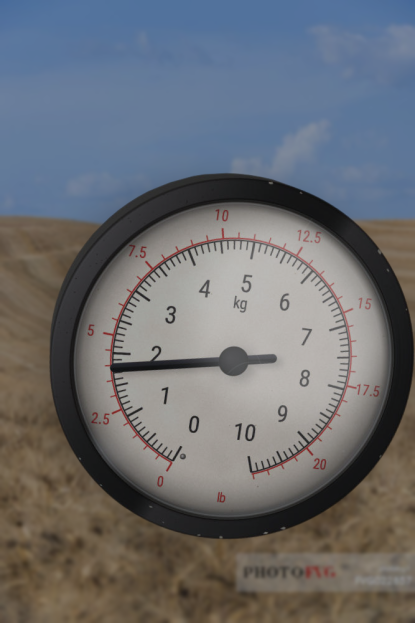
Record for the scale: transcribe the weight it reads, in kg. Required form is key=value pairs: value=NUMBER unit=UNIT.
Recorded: value=1.8 unit=kg
